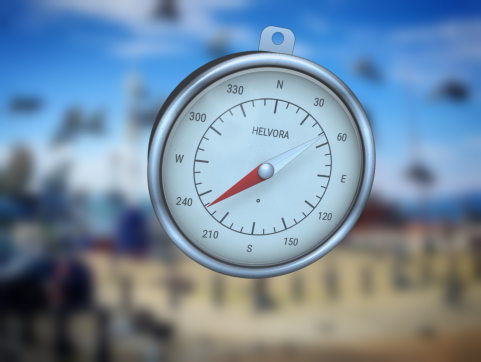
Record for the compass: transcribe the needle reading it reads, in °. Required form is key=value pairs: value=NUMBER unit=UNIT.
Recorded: value=230 unit=°
